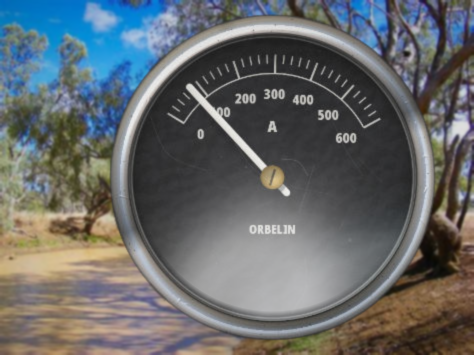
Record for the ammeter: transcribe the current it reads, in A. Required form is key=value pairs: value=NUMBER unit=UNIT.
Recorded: value=80 unit=A
